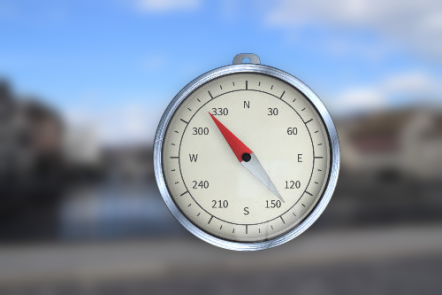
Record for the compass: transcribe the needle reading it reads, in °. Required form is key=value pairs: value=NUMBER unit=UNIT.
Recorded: value=320 unit=°
